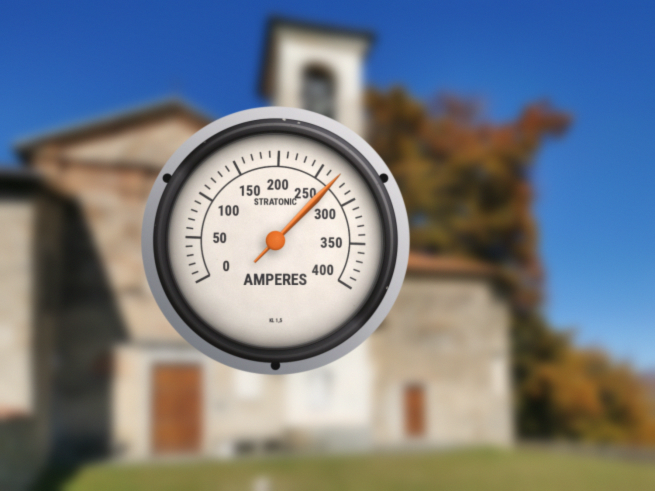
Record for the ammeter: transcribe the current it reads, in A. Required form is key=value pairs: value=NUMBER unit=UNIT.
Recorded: value=270 unit=A
